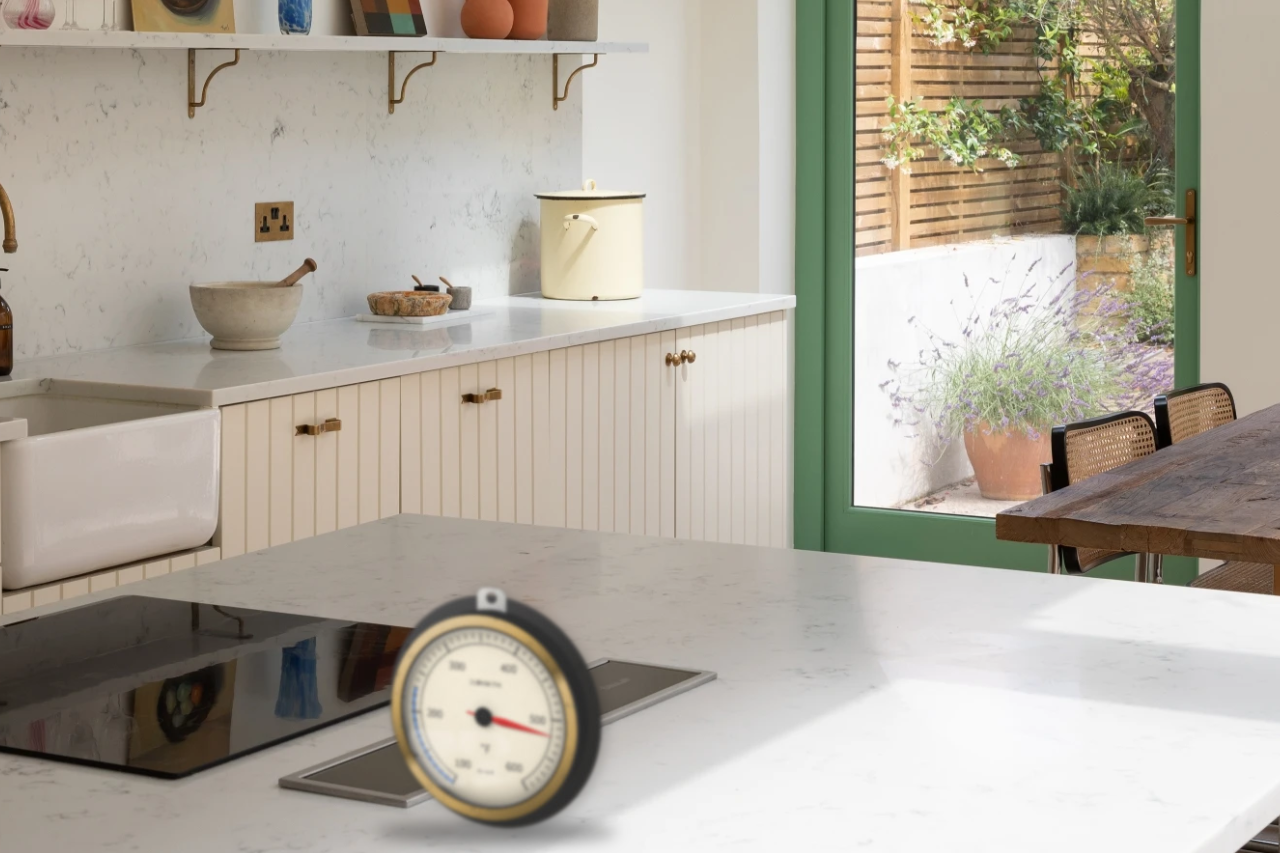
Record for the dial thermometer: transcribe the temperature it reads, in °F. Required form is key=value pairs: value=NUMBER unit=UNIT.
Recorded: value=520 unit=°F
